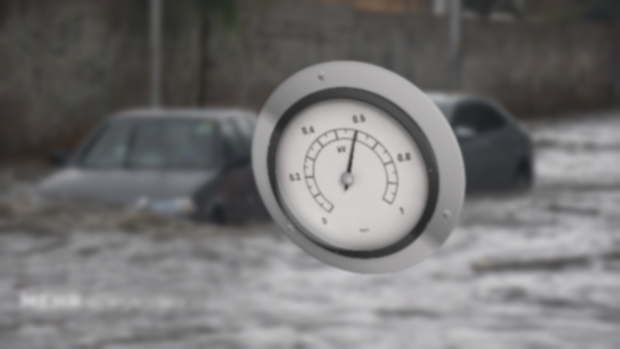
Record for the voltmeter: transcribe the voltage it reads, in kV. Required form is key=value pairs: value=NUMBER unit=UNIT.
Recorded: value=0.6 unit=kV
